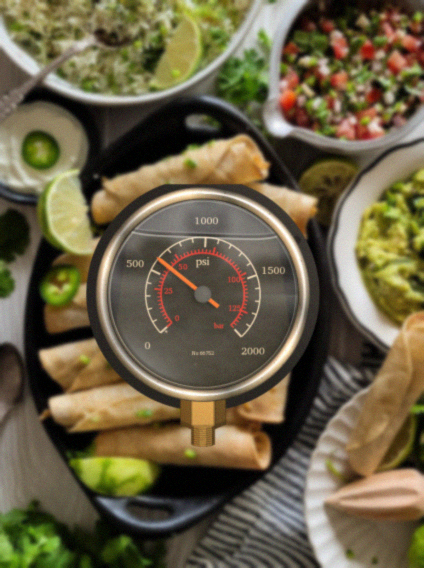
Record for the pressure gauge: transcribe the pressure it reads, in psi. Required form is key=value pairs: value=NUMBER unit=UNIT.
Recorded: value=600 unit=psi
